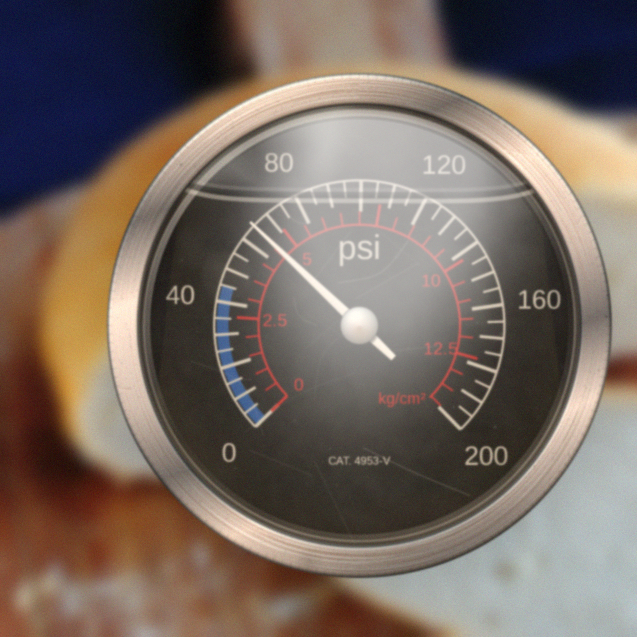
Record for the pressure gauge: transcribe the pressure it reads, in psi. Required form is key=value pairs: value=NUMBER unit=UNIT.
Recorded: value=65 unit=psi
